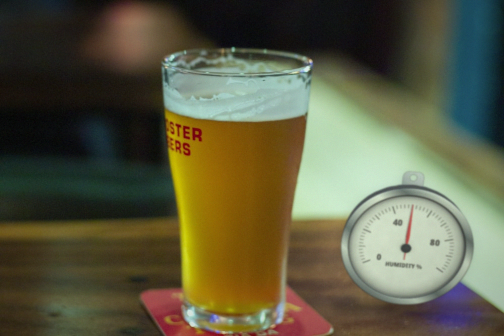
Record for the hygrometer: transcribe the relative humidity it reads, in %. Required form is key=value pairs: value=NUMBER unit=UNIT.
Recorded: value=50 unit=%
